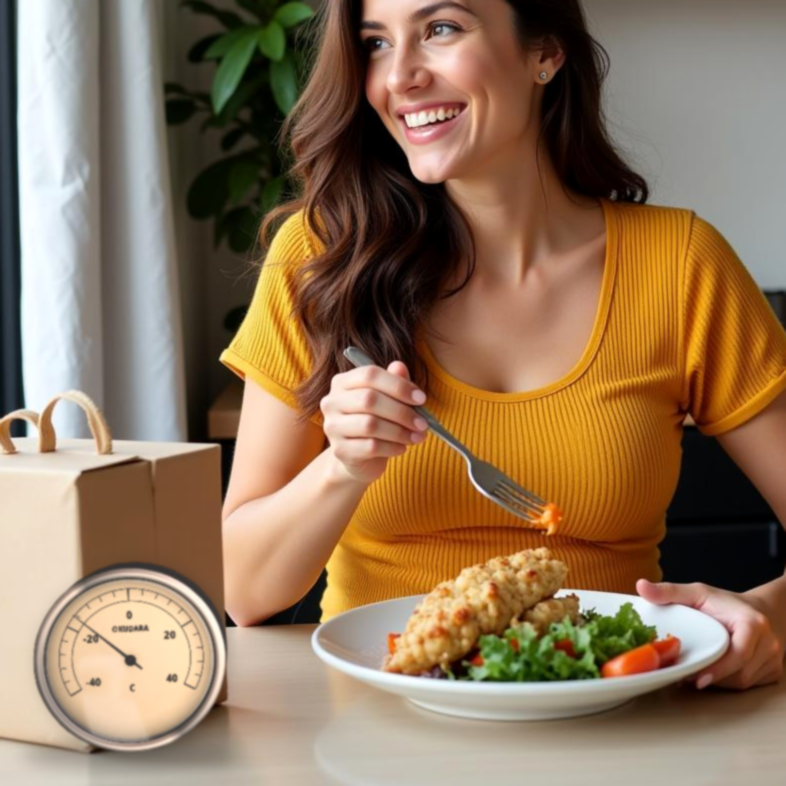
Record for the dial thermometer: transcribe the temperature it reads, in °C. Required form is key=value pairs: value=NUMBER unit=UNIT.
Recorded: value=-16 unit=°C
